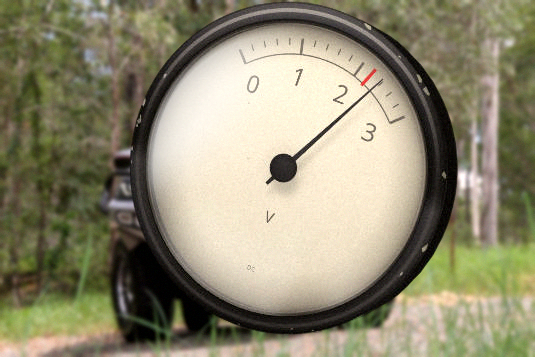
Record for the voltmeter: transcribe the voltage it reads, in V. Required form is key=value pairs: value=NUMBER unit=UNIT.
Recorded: value=2.4 unit=V
